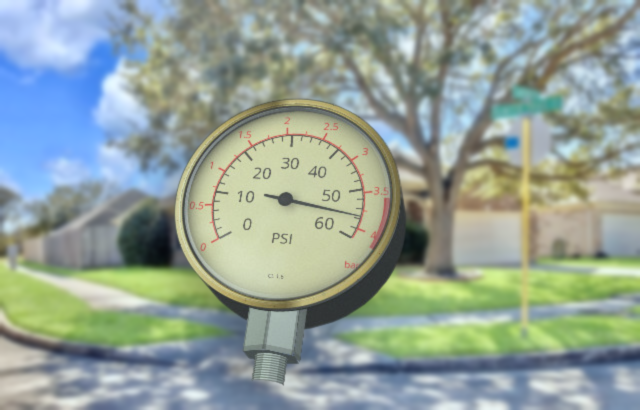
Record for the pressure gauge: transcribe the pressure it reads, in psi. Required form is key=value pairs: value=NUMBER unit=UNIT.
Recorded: value=56 unit=psi
